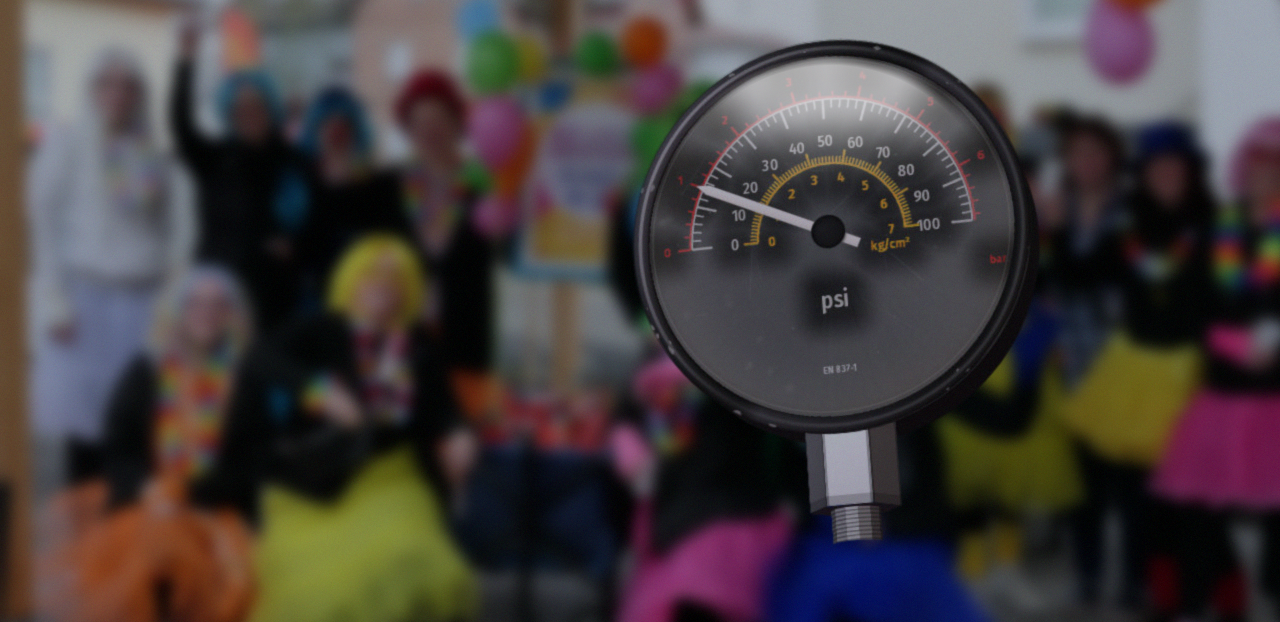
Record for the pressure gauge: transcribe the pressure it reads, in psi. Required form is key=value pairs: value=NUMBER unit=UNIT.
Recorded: value=14 unit=psi
